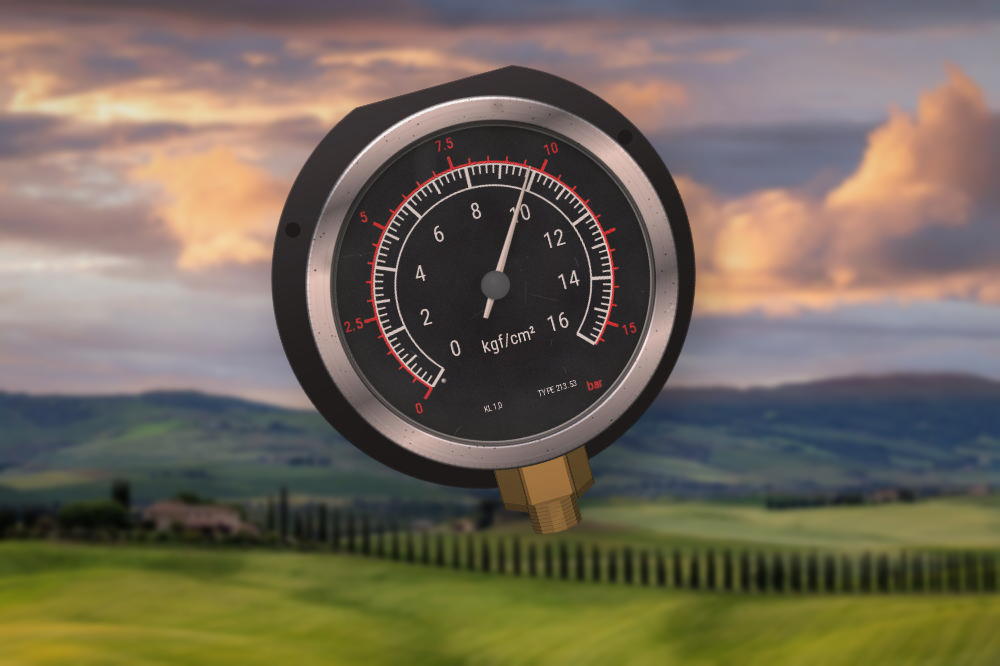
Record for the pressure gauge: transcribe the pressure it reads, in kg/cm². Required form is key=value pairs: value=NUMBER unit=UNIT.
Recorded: value=9.8 unit=kg/cm²
